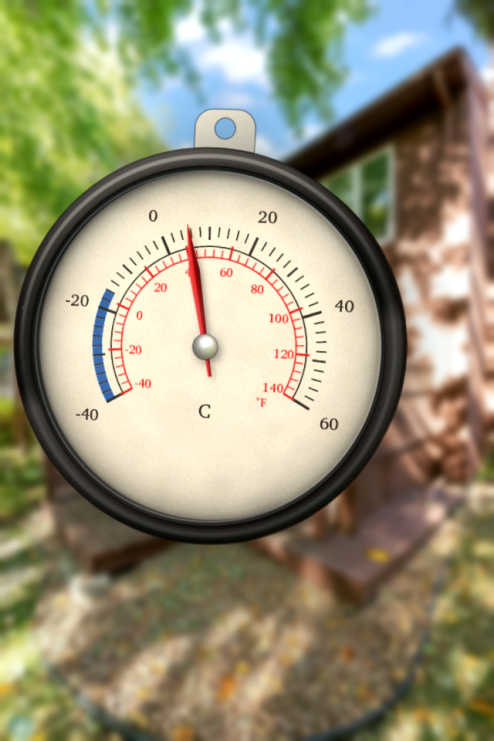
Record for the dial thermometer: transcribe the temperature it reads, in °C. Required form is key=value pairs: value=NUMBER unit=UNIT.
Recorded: value=6 unit=°C
